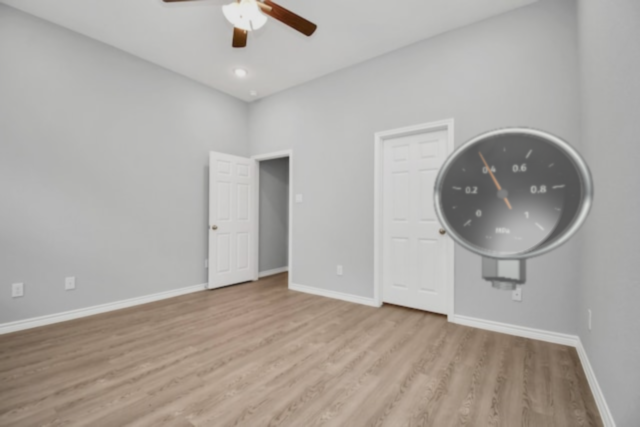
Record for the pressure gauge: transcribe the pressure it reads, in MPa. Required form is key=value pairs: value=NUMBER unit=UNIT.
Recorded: value=0.4 unit=MPa
